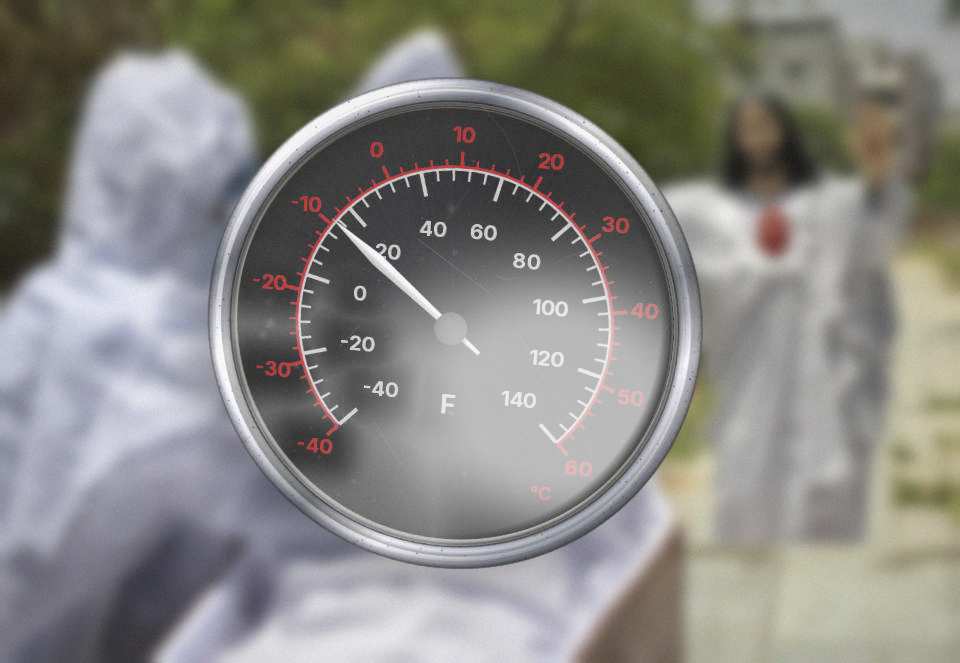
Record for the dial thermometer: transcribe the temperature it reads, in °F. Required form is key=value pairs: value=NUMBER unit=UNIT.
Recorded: value=16 unit=°F
